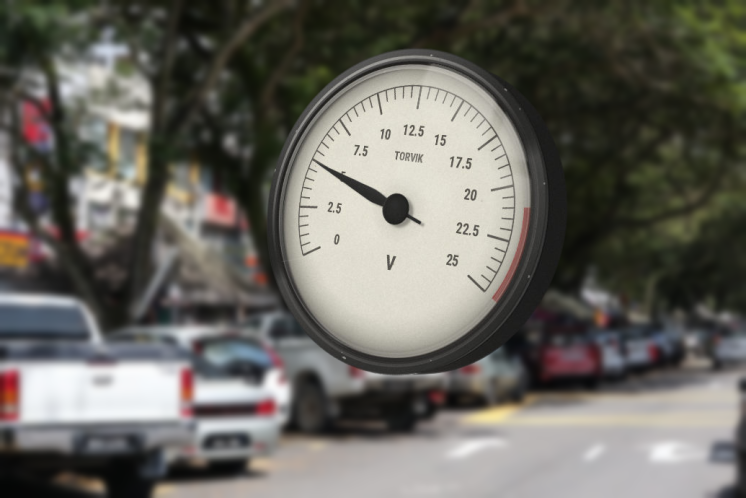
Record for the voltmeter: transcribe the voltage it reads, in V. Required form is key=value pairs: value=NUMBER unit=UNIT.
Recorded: value=5 unit=V
